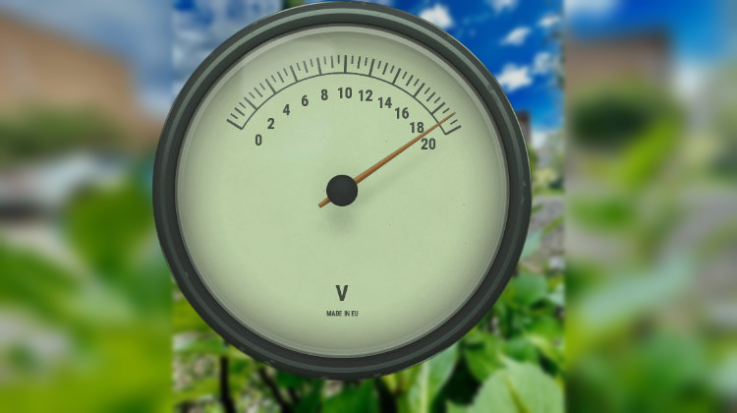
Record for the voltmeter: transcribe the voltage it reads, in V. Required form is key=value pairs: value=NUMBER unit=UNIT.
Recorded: value=19 unit=V
